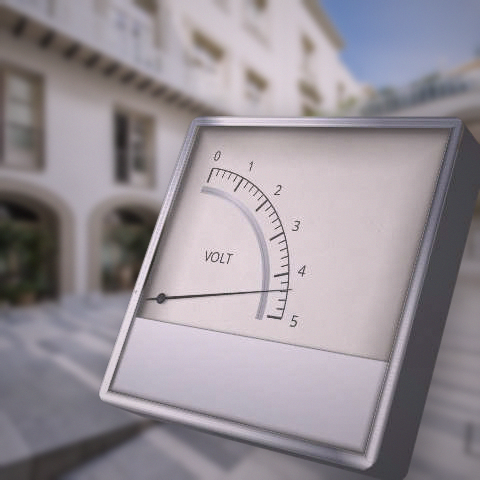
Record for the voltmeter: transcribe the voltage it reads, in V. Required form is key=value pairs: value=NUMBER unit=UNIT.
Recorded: value=4.4 unit=V
